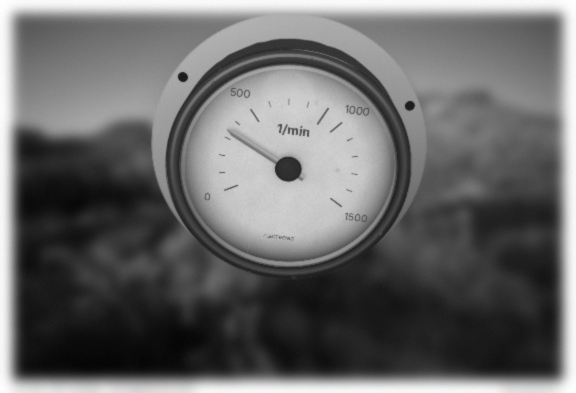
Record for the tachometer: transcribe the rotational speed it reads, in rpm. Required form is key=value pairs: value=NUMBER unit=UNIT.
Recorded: value=350 unit=rpm
